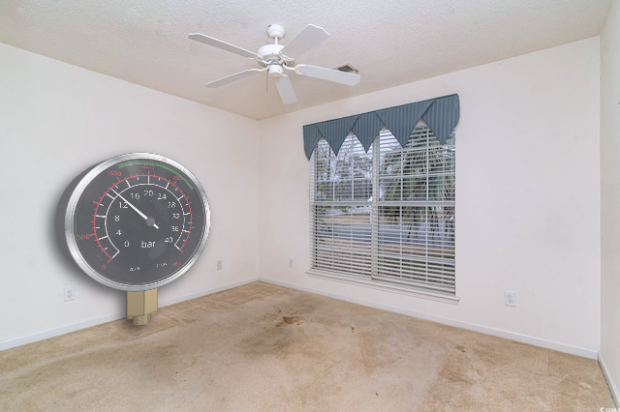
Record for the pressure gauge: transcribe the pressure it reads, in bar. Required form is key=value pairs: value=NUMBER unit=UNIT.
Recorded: value=13 unit=bar
